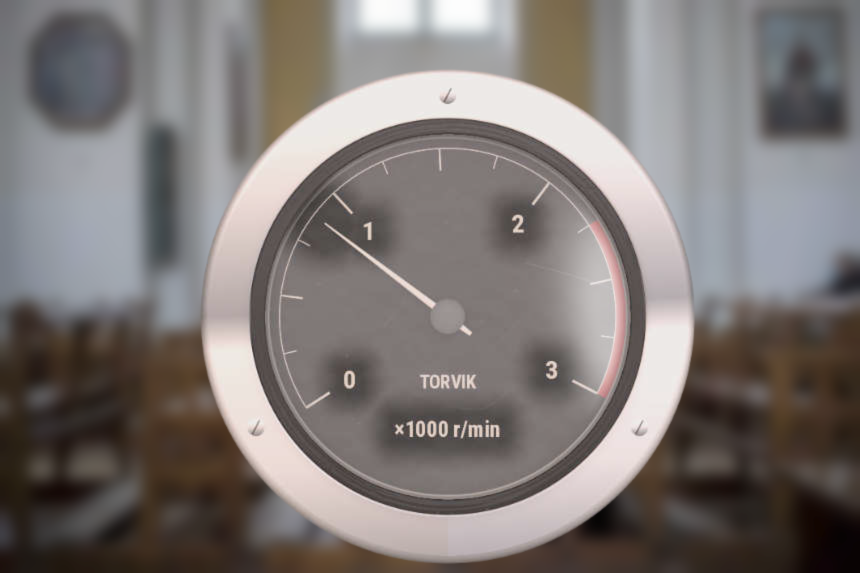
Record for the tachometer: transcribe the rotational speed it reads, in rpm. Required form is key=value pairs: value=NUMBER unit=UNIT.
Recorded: value=875 unit=rpm
